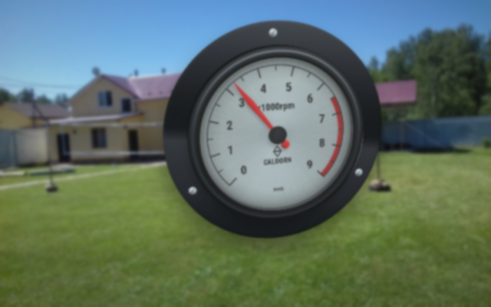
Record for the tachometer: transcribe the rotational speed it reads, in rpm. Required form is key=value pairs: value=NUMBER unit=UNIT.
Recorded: value=3250 unit=rpm
